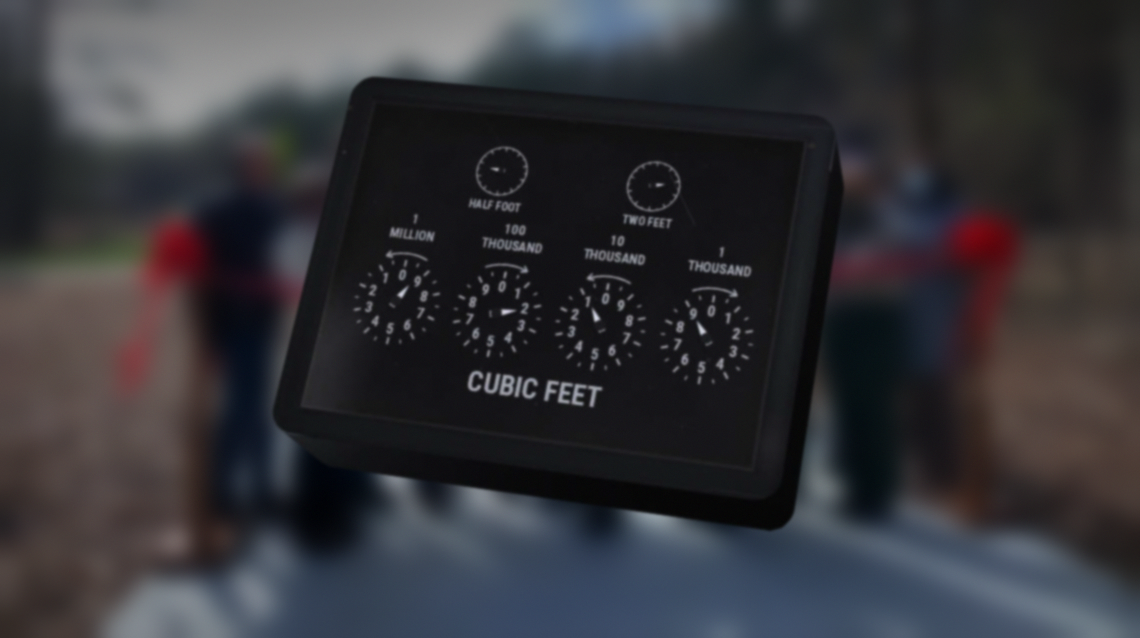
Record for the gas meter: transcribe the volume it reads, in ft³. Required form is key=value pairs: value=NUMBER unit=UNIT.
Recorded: value=920900 unit=ft³
